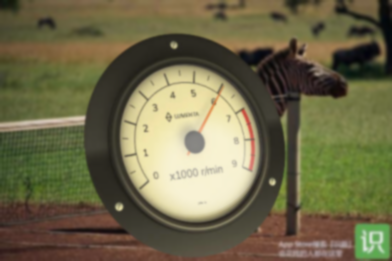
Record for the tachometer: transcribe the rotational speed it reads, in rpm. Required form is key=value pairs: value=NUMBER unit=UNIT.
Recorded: value=6000 unit=rpm
